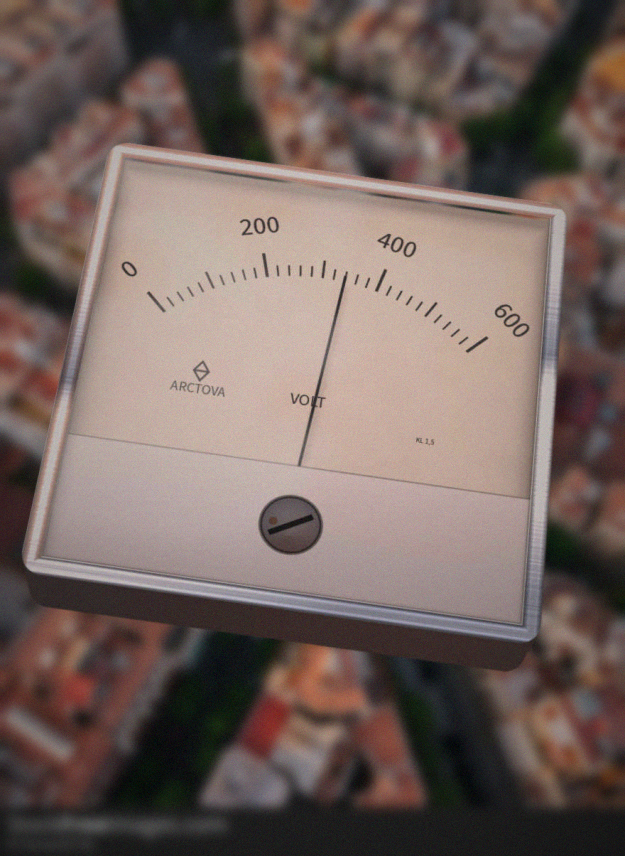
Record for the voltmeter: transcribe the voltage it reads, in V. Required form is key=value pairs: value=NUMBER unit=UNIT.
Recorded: value=340 unit=V
